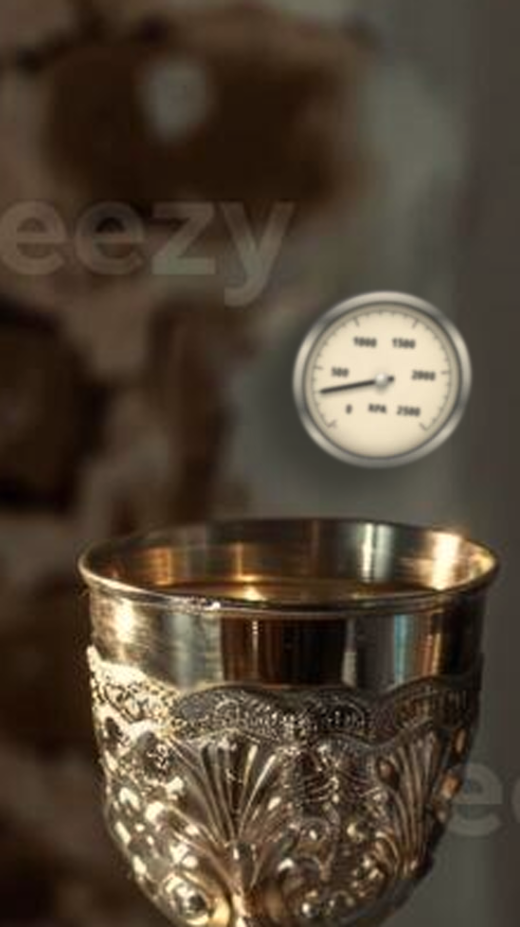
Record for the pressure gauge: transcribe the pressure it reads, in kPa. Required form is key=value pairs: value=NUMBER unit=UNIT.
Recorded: value=300 unit=kPa
